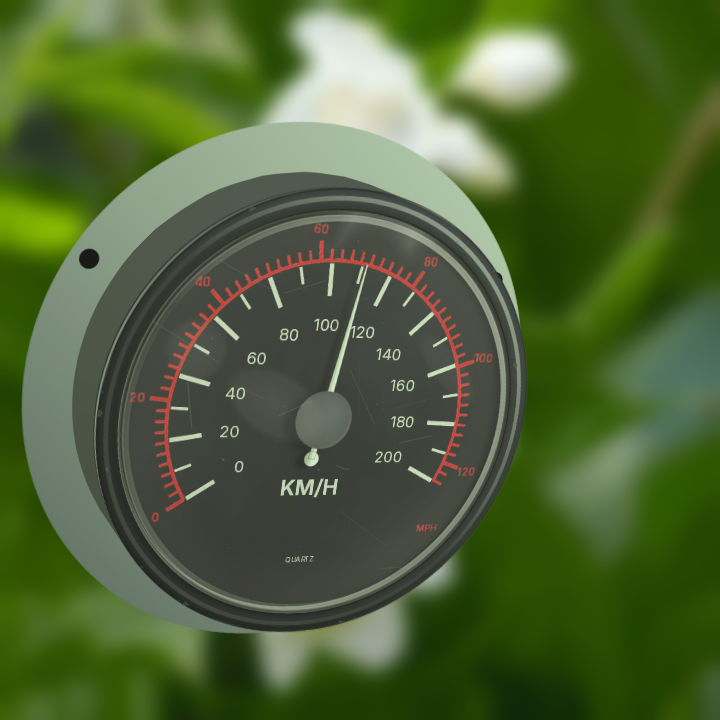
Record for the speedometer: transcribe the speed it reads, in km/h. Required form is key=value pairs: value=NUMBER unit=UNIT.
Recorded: value=110 unit=km/h
